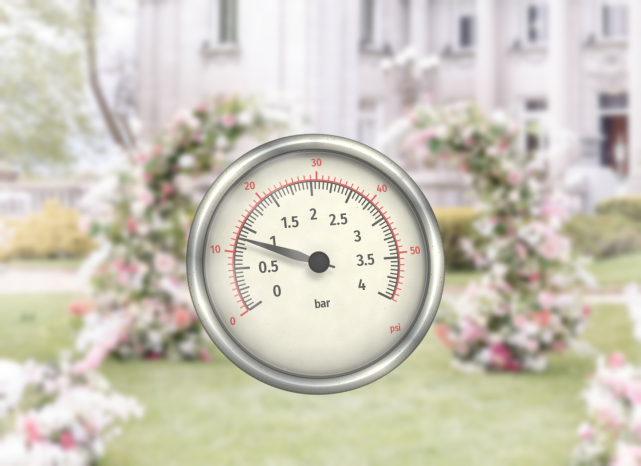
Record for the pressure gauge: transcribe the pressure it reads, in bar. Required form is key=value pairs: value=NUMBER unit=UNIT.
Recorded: value=0.85 unit=bar
